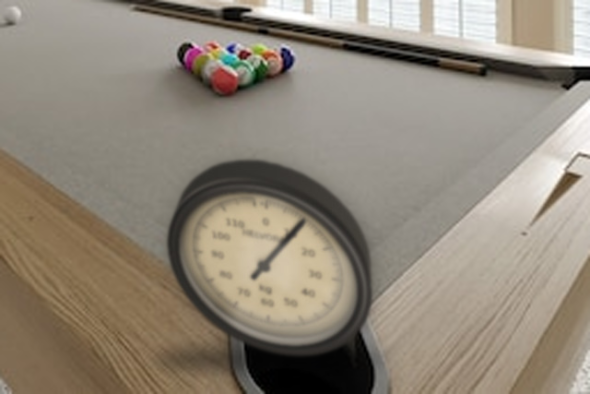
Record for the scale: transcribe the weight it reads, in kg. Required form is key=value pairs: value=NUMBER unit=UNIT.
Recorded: value=10 unit=kg
